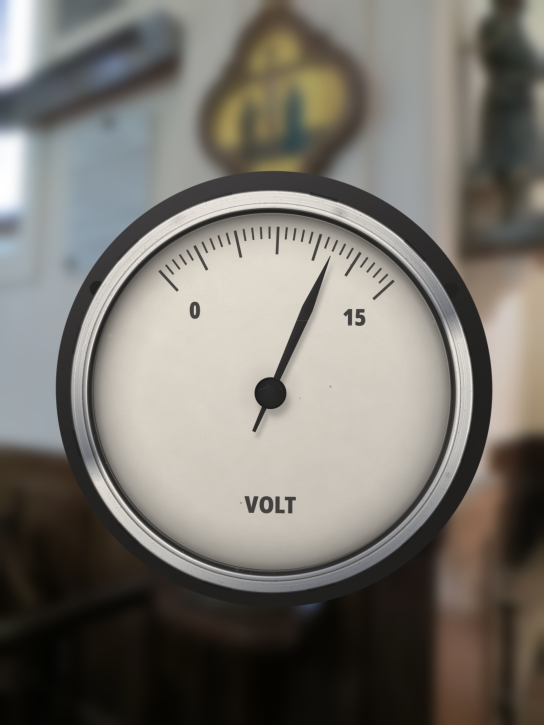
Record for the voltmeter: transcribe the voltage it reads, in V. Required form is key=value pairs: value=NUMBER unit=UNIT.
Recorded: value=11 unit=V
